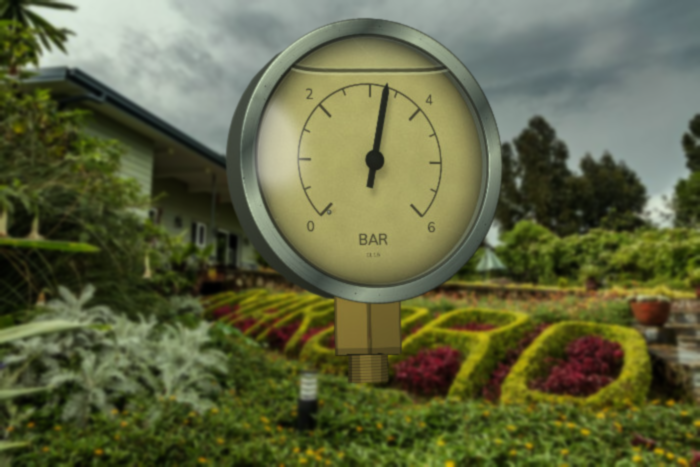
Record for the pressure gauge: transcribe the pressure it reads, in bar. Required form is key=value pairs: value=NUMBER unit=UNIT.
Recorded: value=3.25 unit=bar
